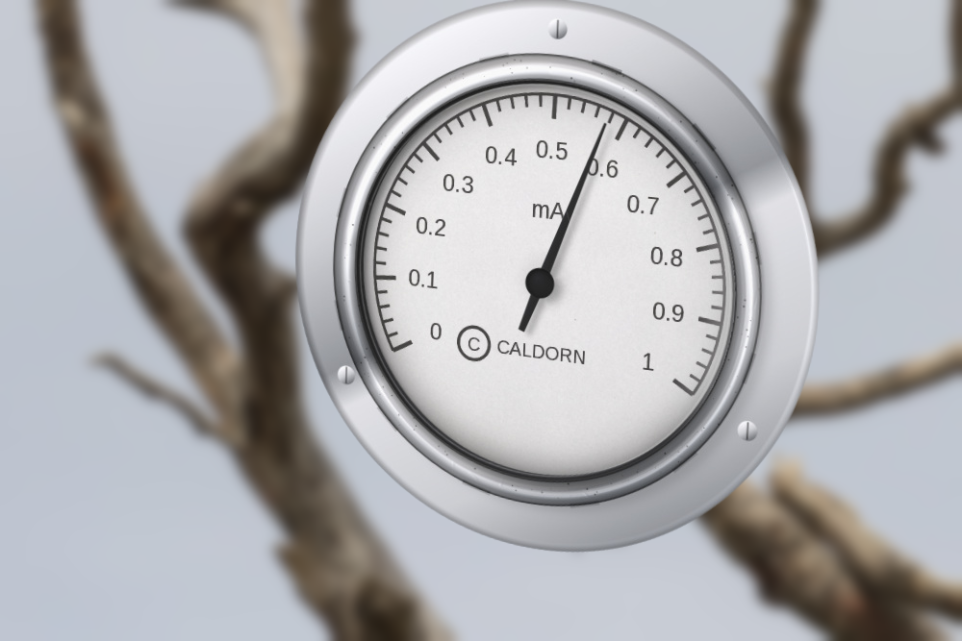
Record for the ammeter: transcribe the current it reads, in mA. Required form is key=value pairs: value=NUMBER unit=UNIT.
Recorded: value=0.58 unit=mA
